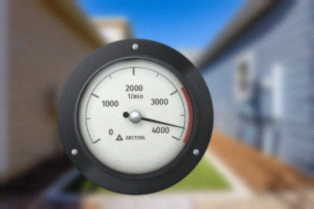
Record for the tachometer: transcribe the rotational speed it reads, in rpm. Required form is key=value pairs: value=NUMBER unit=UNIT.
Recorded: value=3750 unit=rpm
